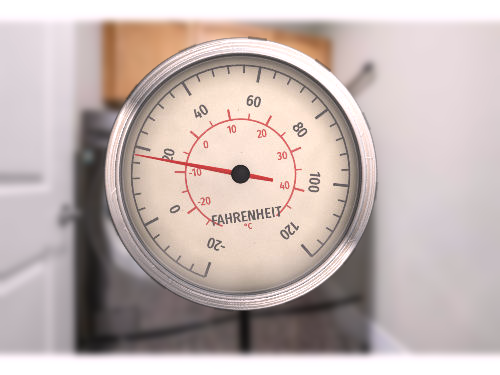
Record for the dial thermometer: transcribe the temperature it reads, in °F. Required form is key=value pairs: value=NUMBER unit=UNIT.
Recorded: value=18 unit=°F
